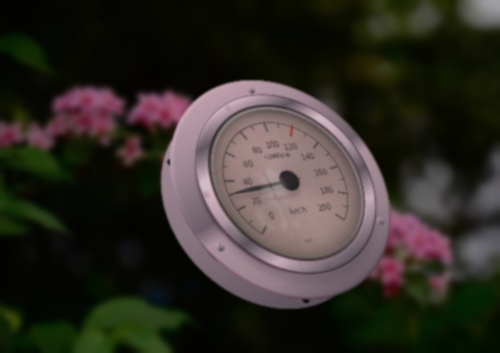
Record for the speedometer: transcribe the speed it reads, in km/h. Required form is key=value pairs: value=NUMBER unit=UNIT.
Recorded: value=30 unit=km/h
